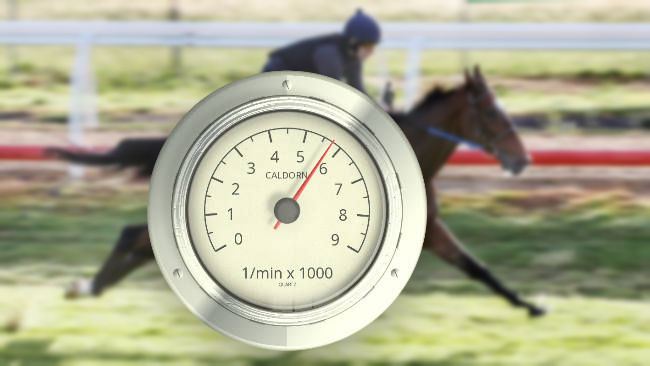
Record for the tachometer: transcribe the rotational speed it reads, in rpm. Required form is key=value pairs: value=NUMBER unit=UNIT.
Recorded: value=5750 unit=rpm
